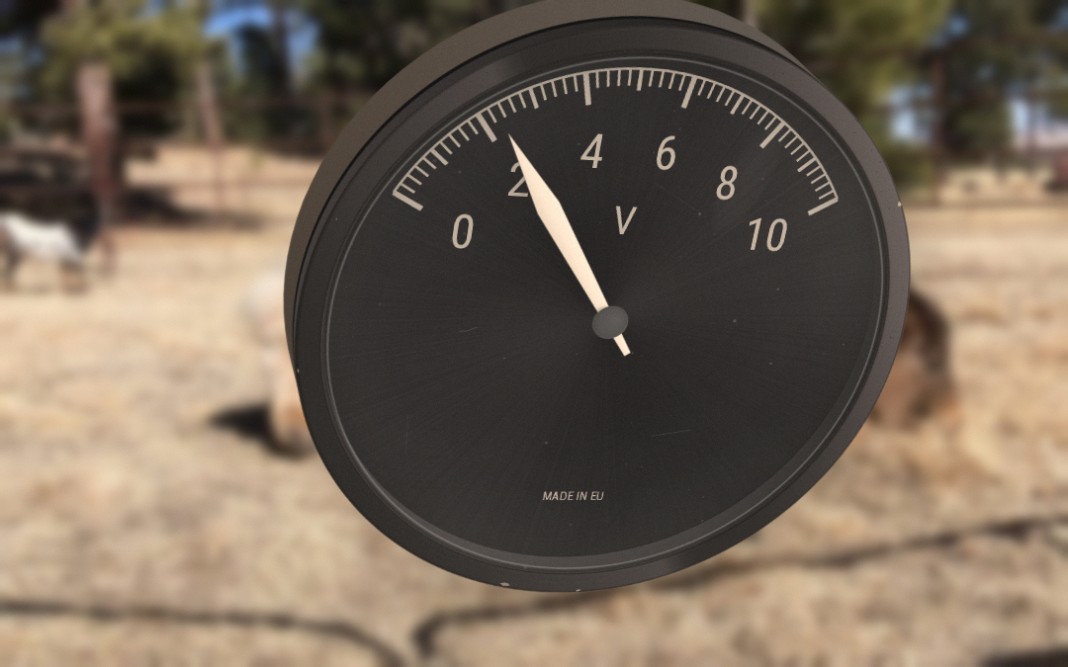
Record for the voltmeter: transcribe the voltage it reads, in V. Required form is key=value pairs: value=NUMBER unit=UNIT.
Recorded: value=2.3 unit=V
